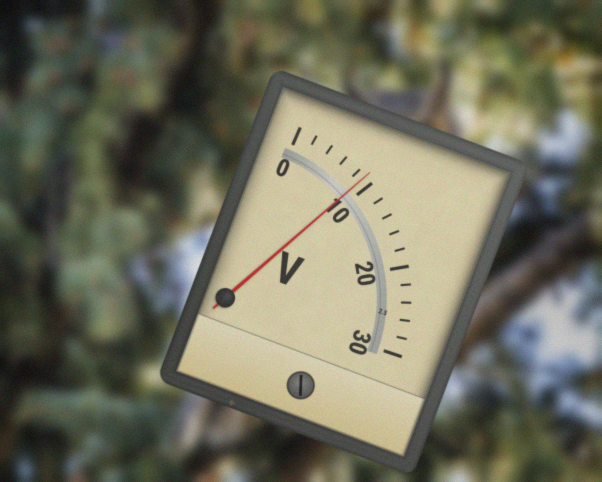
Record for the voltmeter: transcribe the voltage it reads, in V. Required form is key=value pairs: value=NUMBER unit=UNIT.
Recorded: value=9 unit=V
